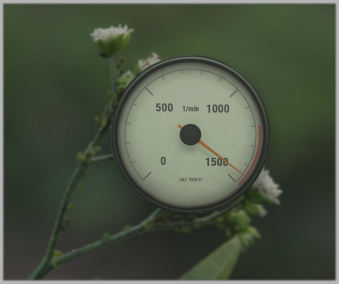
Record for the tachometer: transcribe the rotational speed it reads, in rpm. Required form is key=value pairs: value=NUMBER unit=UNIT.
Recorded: value=1450 unit=rpm
